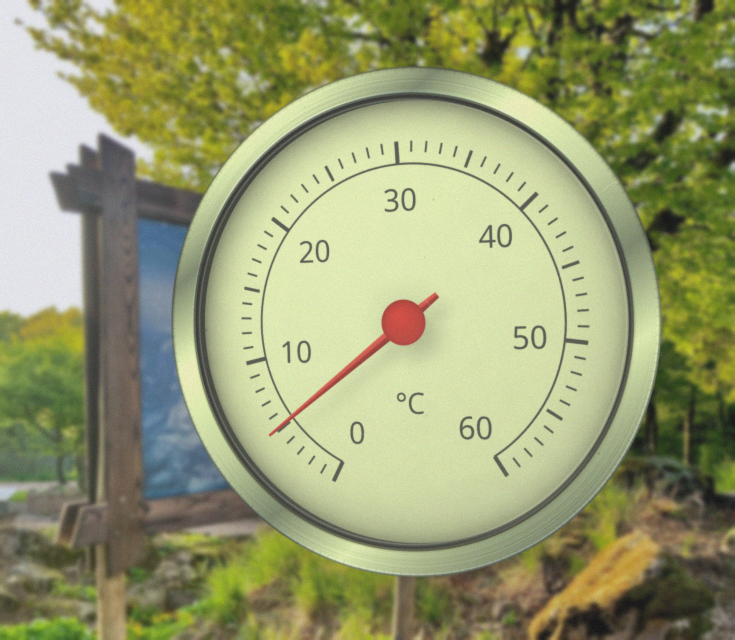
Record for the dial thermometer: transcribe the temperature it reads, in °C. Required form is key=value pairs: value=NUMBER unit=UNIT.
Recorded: value=5 unit=°C
